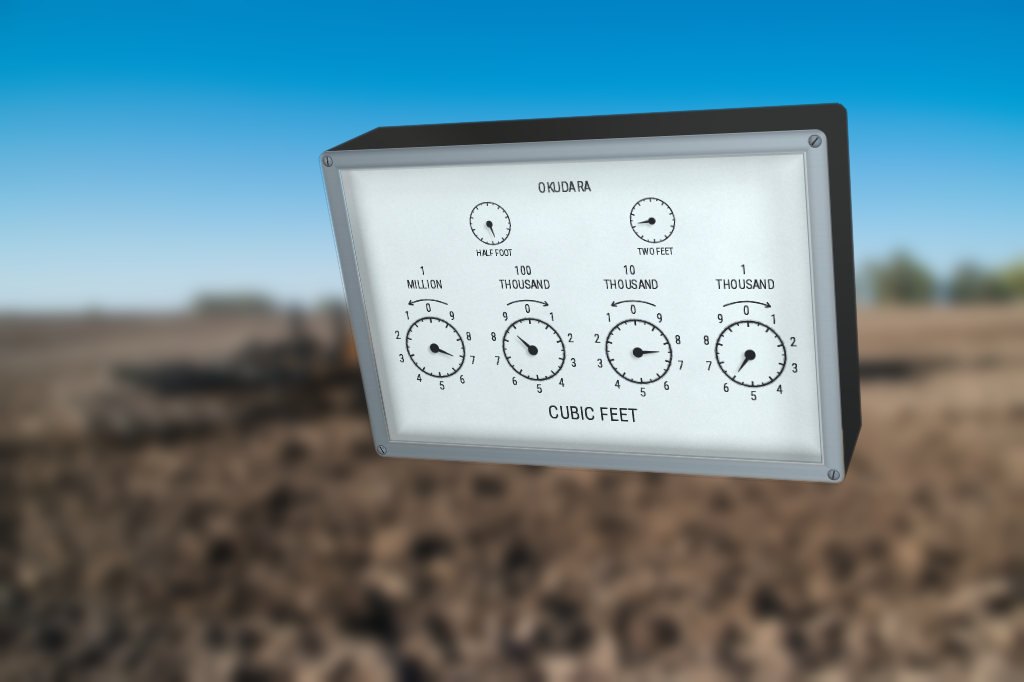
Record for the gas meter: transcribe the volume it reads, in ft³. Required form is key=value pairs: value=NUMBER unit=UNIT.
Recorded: value=687600 unit=ft³
